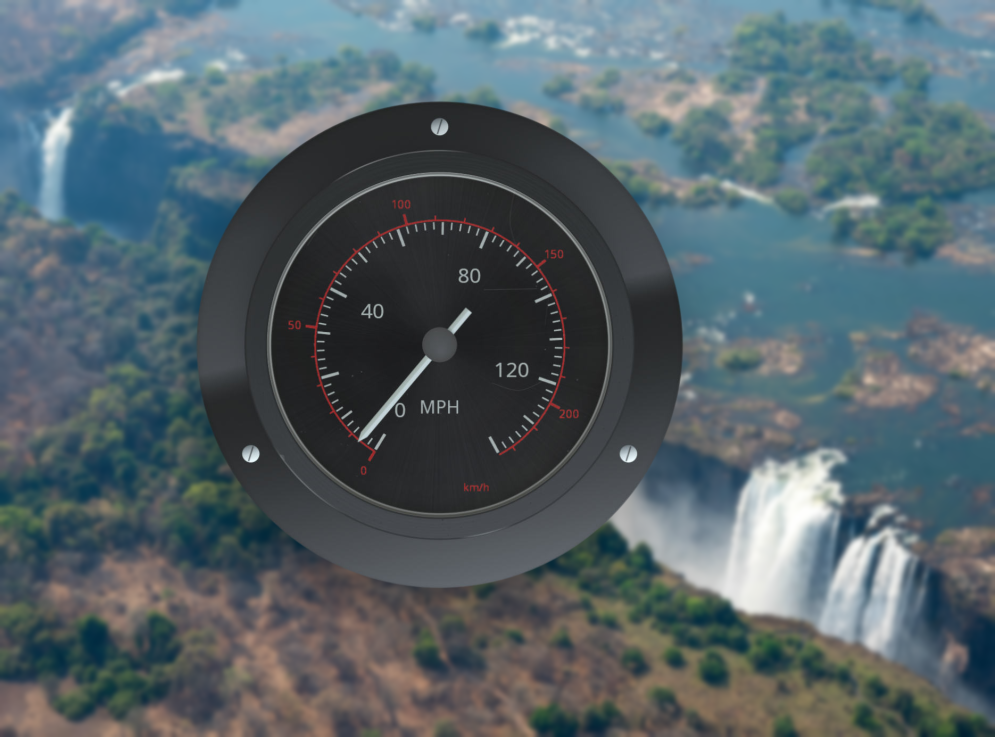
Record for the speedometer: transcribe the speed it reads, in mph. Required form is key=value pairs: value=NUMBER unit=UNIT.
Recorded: value=4 unit=mph
